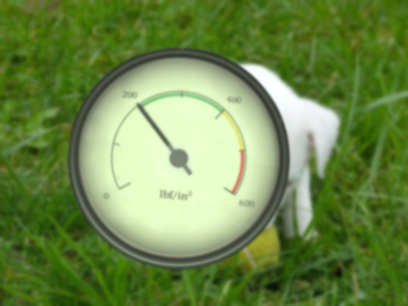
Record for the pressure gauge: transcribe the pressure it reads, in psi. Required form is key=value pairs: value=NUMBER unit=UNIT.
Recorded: value=200 unit=psi
